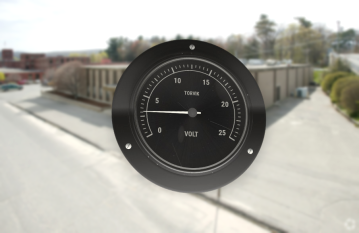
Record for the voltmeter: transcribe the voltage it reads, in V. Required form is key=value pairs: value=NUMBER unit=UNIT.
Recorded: value=3 unit=V
